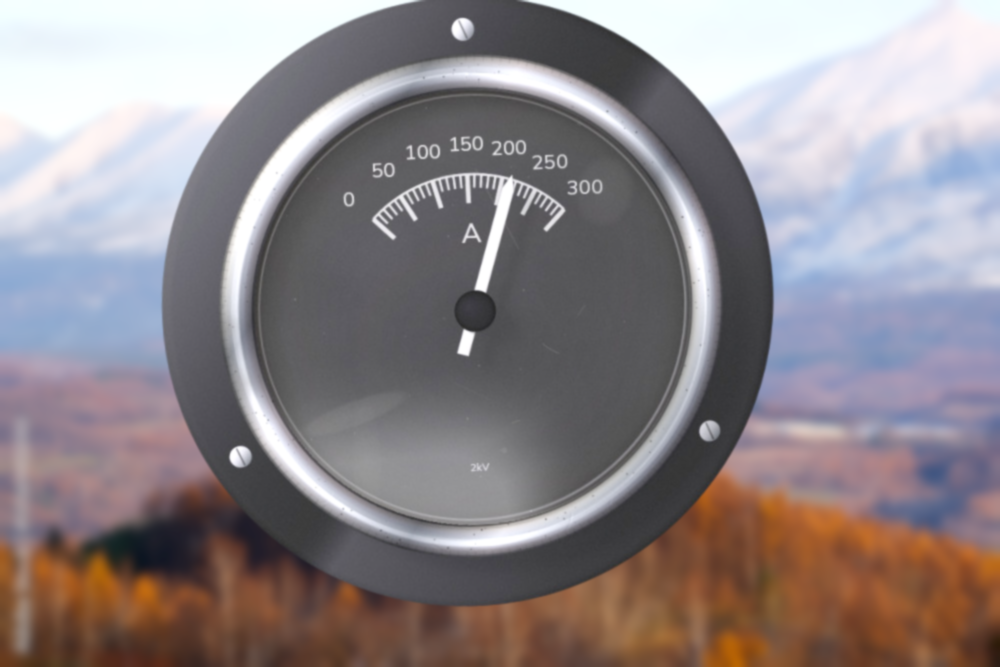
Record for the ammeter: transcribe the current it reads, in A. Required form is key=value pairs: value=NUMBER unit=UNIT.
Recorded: value=210 unit=A
